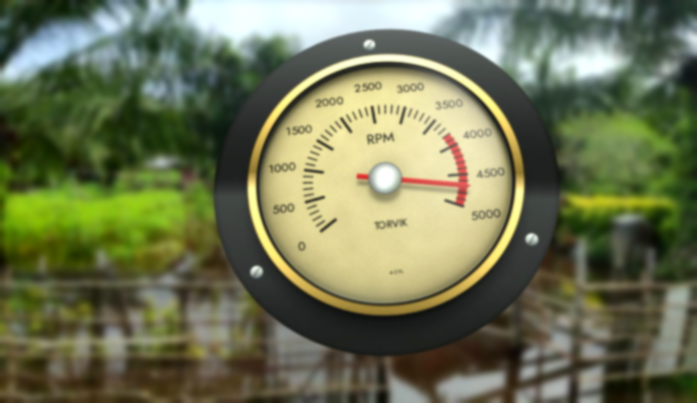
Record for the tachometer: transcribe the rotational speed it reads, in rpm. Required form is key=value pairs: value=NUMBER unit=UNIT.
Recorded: value=4700 unit=rpm
